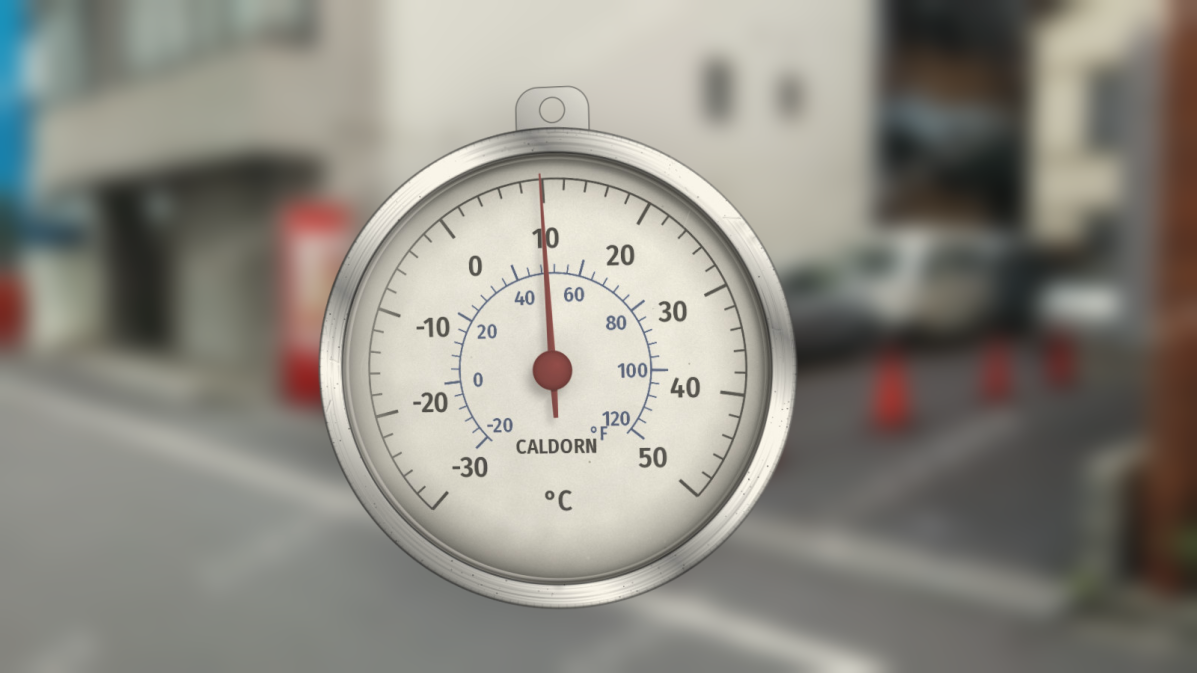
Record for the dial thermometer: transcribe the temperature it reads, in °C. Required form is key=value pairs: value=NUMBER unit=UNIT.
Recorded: value=10 unit=°C
